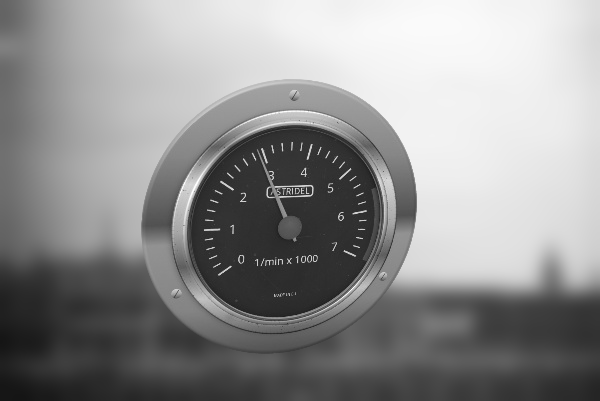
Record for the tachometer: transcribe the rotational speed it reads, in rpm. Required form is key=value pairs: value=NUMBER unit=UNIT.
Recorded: value=2900 unit=rpm
